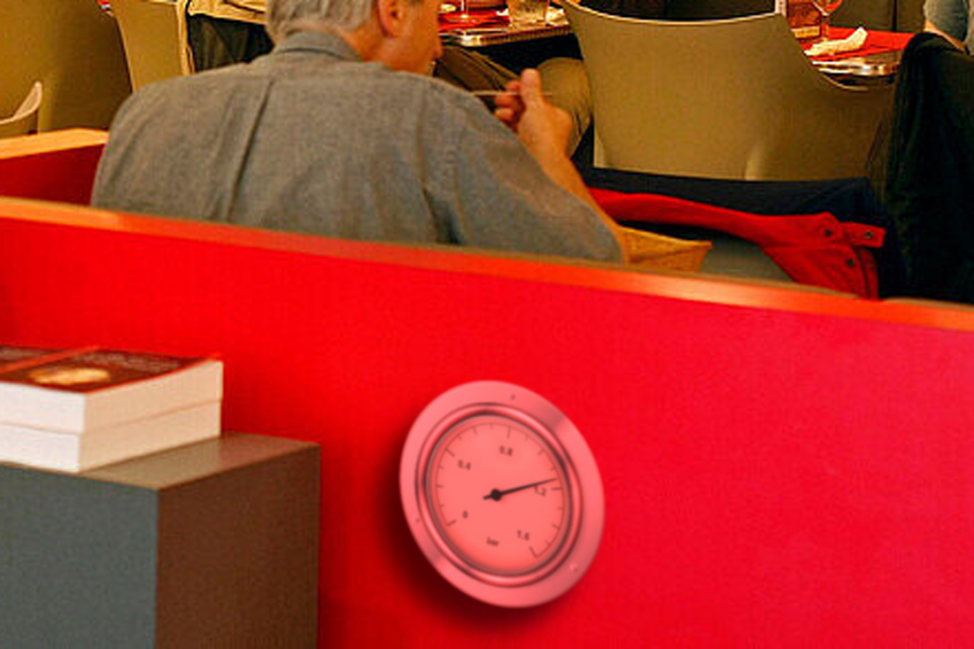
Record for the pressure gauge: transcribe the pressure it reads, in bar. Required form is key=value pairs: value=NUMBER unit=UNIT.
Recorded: value=1.15 unit=bar
